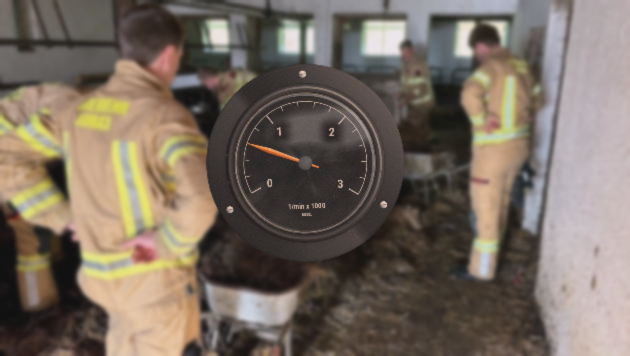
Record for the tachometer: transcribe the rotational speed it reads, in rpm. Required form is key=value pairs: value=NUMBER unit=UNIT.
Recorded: value=600 unit=rpm
